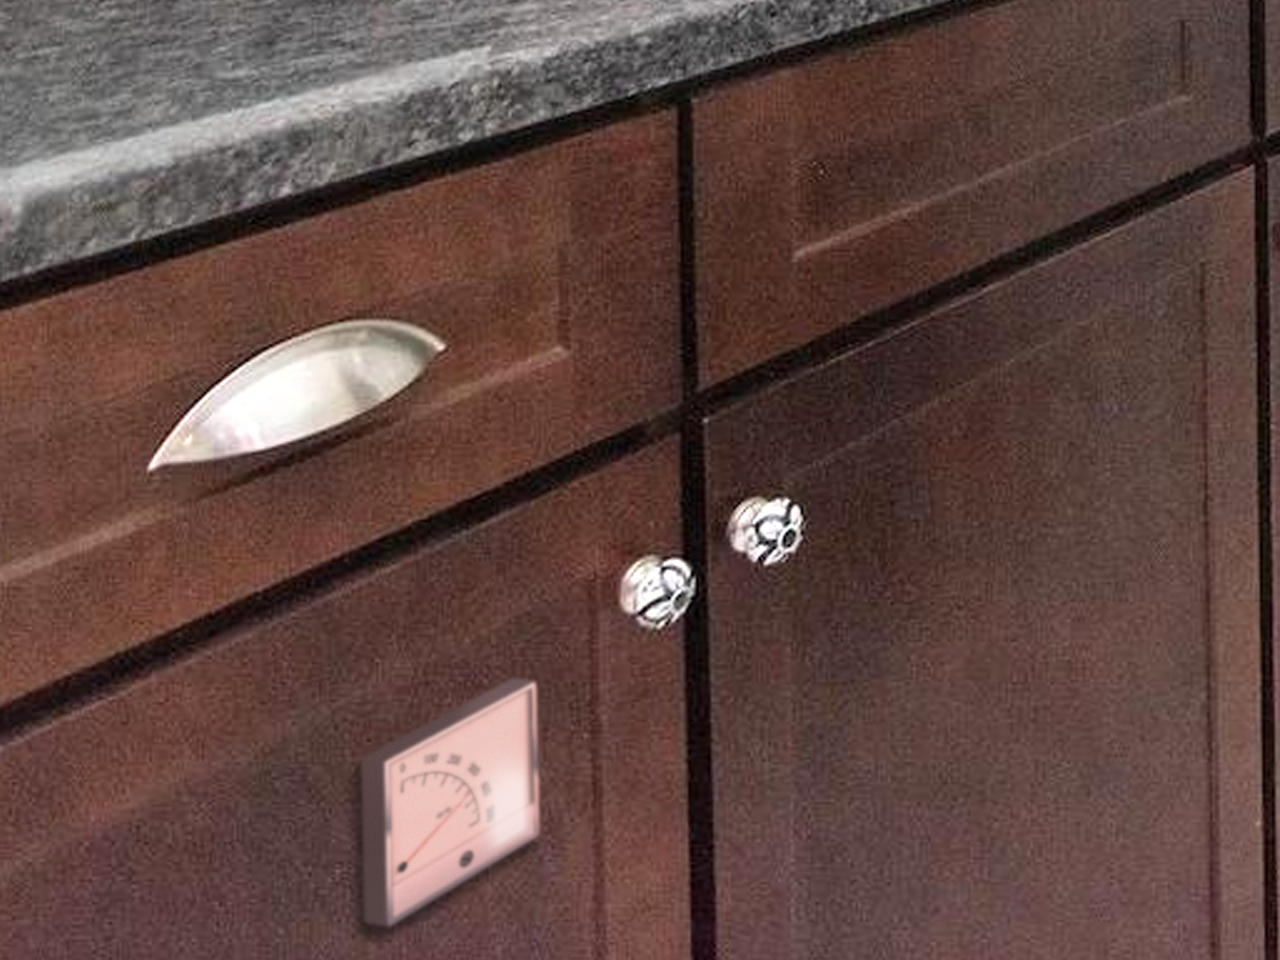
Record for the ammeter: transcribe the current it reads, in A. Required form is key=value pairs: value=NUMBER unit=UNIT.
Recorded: value=350 unit=A
